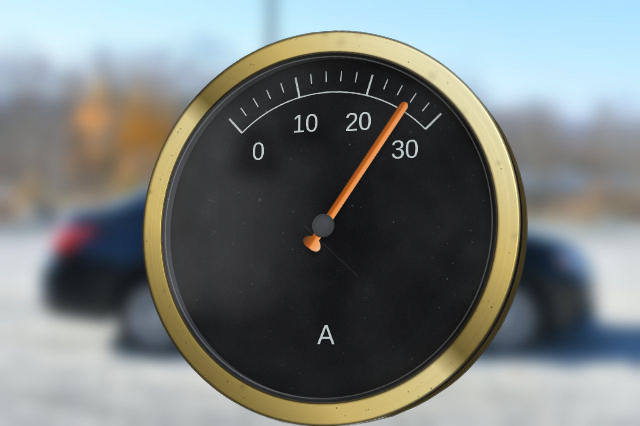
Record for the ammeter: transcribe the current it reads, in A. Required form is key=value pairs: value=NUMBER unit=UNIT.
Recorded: value=26 unit=A
